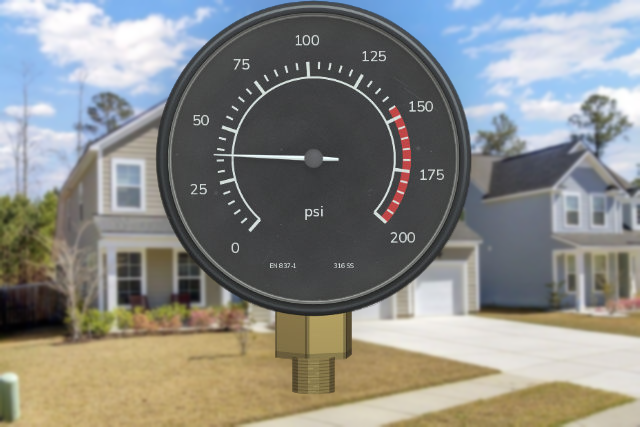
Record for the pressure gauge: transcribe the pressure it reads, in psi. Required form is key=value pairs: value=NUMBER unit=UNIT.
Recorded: value=37.5 unit=psi
